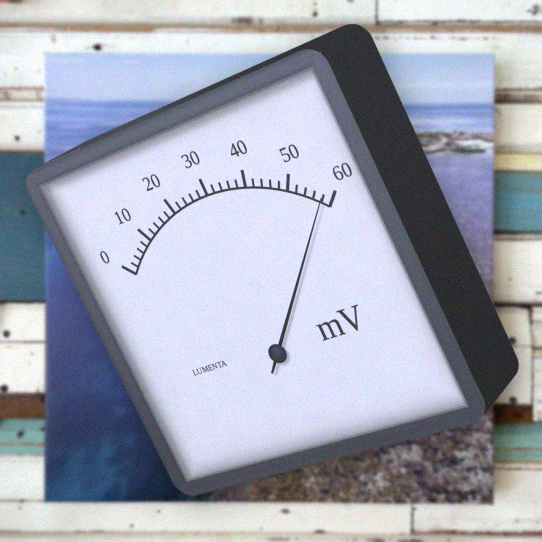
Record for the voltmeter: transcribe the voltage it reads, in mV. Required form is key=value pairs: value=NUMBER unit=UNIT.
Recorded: value=58 unit=mV
